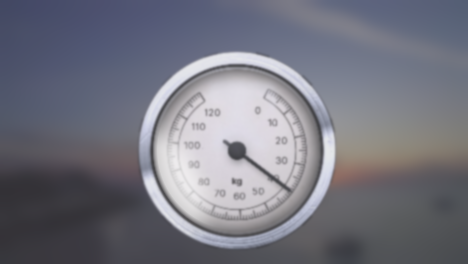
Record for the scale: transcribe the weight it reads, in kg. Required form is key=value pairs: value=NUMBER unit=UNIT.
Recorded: value=40 unit=kg
